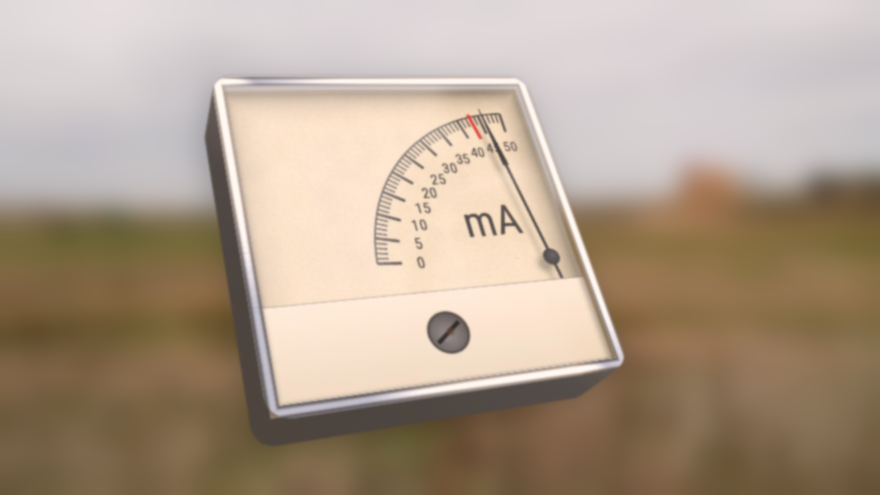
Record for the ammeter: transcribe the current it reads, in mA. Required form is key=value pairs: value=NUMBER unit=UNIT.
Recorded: value=45 unit=mA
